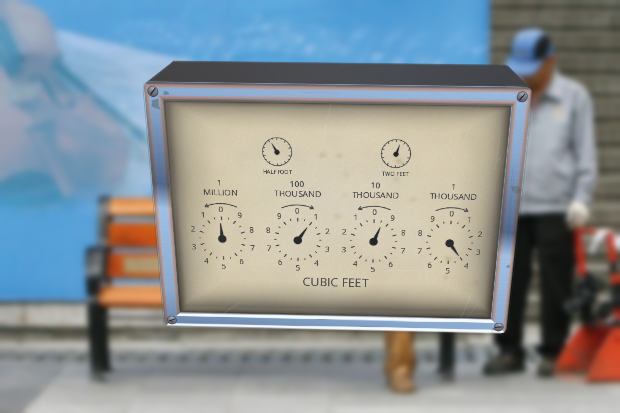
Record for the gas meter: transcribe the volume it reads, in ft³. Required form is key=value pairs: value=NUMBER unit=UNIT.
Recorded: value=9400 unit=ft³
